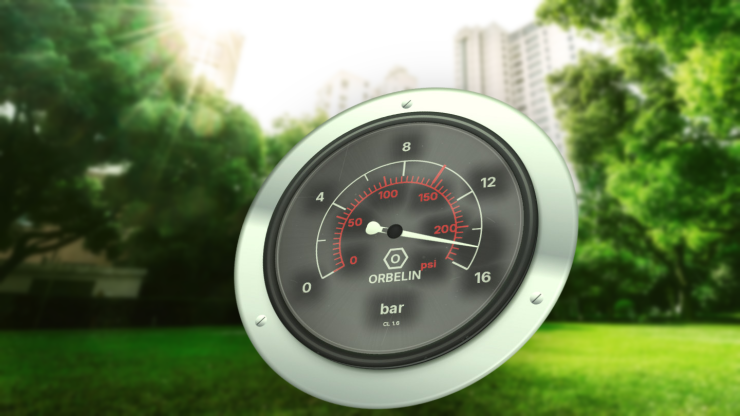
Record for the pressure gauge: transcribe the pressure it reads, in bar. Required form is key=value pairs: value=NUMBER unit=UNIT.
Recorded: value=15 unit=bar
